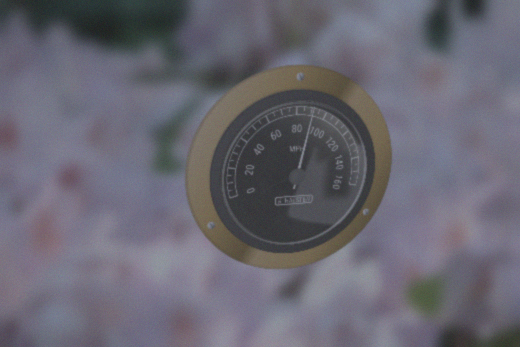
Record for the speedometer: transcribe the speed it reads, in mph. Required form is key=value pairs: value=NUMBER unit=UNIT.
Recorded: value=90 unit=mph
